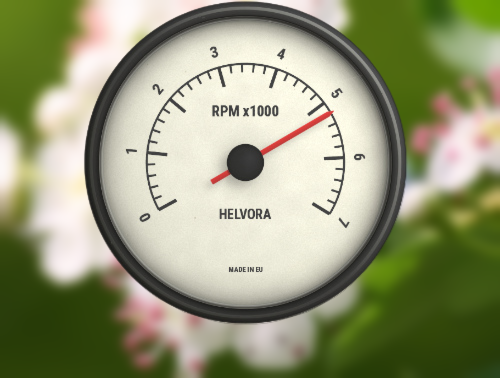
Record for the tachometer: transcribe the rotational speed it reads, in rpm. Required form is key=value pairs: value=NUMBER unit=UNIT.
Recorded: value=5200 unit=rpm
